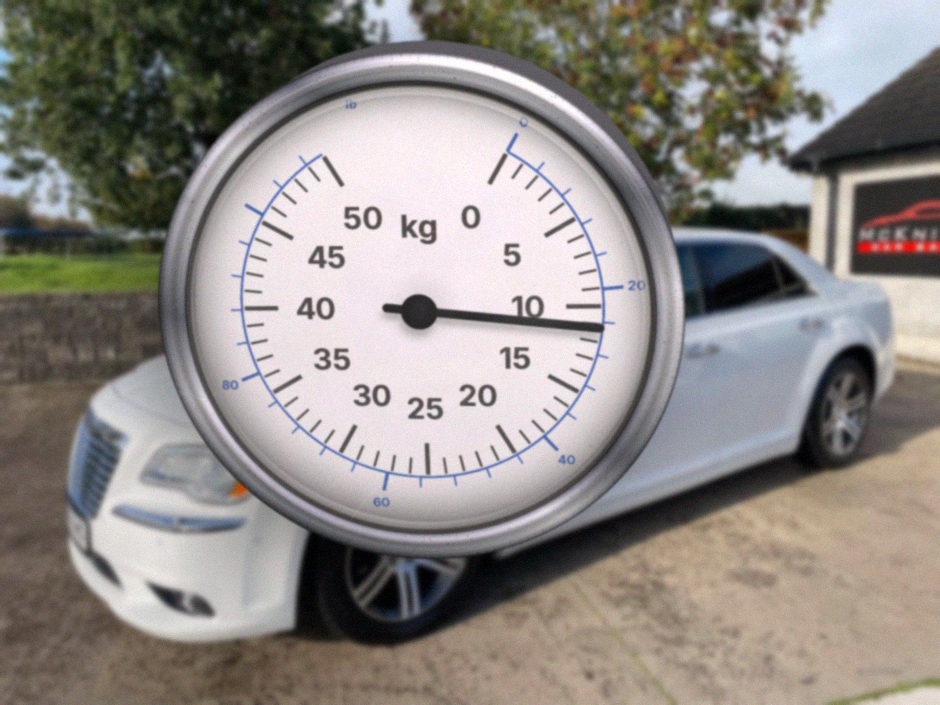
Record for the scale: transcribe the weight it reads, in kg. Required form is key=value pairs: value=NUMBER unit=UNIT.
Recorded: value=11 unit=kg
